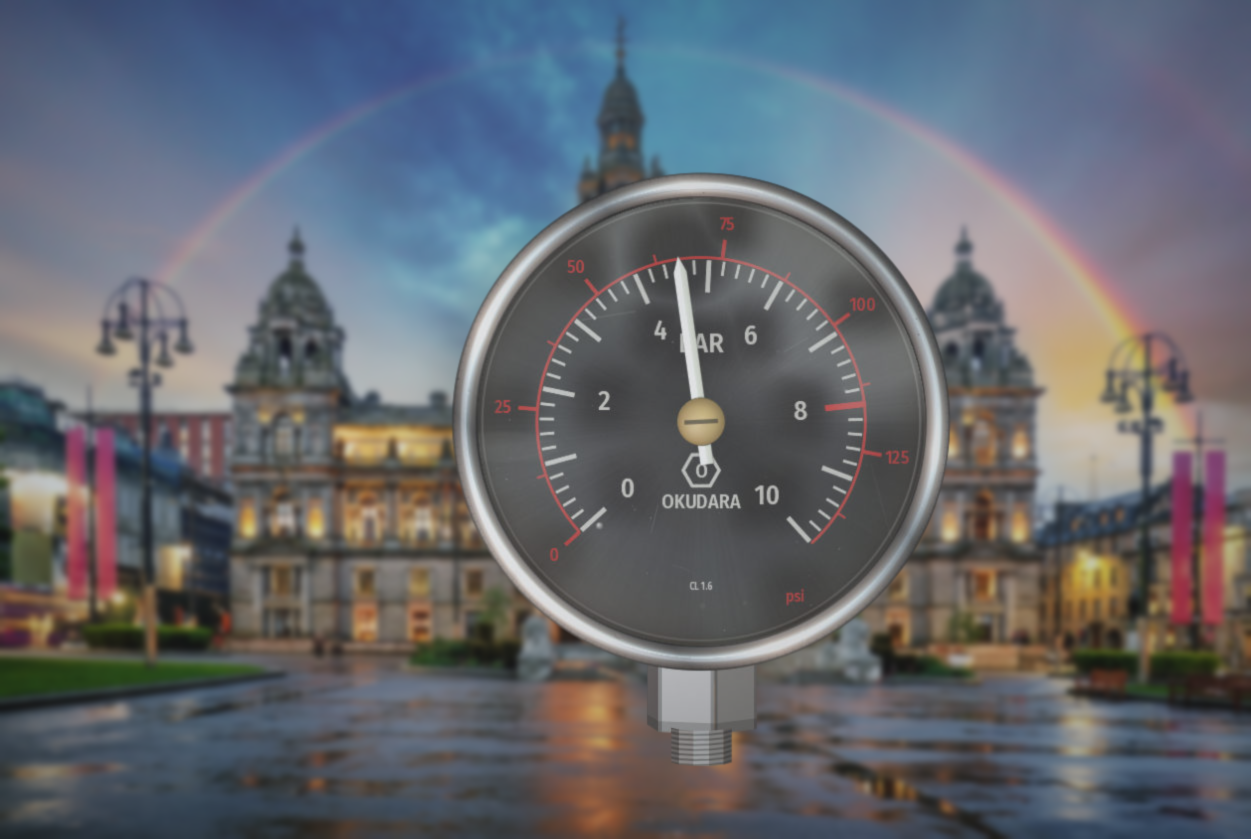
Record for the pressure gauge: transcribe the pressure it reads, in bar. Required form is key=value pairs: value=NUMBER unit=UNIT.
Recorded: value=4.6 unit=bar
